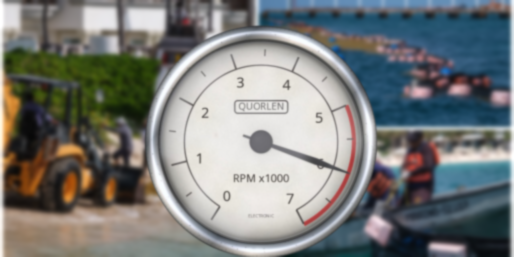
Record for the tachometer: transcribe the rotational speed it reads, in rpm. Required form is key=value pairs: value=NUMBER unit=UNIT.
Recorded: value=6000 unit=rpm
